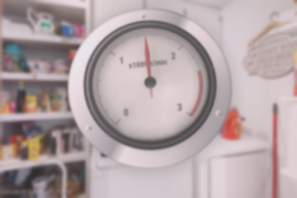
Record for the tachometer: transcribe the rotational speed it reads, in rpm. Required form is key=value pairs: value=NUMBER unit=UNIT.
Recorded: value=1500 unit=rpm
